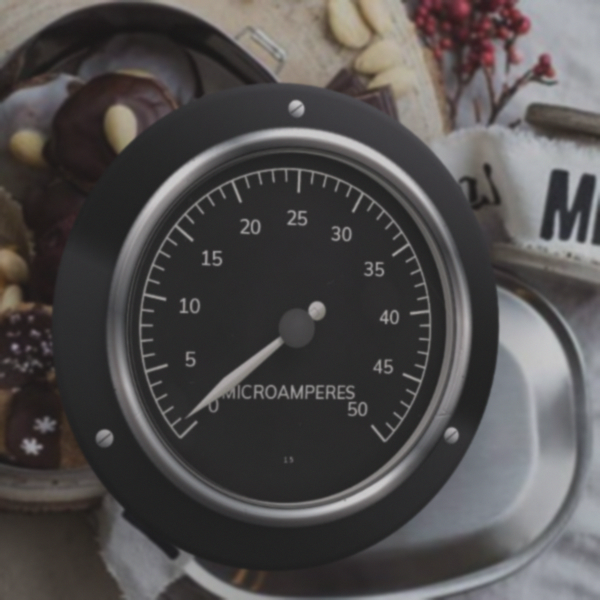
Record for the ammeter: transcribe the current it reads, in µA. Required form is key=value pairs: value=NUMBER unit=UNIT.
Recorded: value=1 unit=µA
